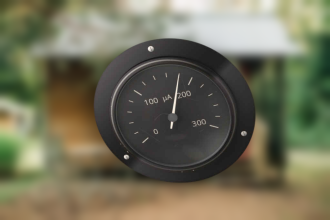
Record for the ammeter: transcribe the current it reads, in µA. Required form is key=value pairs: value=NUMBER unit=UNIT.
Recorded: value=180 unit=µA
